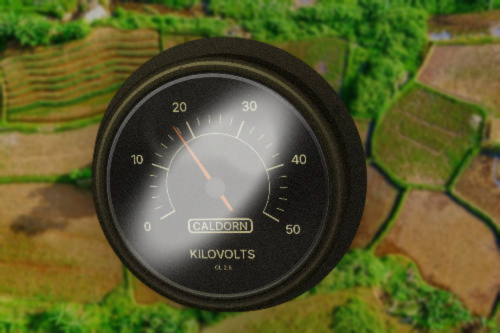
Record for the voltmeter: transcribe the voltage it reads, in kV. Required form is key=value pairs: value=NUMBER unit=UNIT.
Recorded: value=18 unit=kV
